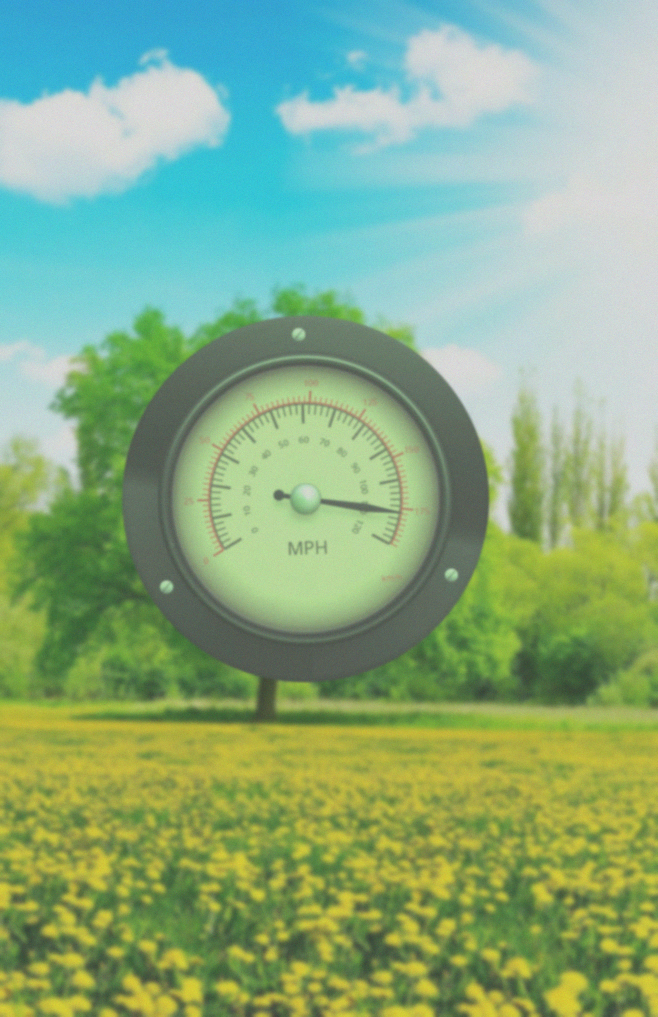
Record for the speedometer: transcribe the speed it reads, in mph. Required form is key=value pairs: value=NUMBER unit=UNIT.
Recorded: value=110 unit=mph
